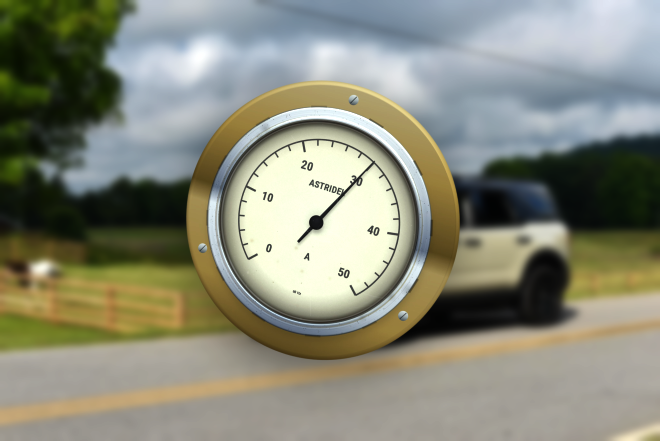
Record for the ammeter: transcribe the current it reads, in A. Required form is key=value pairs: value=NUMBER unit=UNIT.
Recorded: value=30 unit=A
